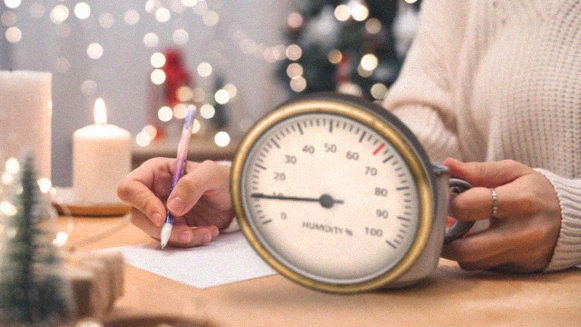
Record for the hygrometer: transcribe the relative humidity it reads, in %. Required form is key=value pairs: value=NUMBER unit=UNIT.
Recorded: value=10 unit=%
